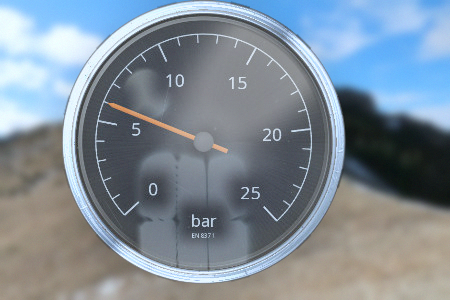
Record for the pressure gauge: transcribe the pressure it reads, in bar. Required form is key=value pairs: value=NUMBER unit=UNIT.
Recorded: value=6 unit=bar
